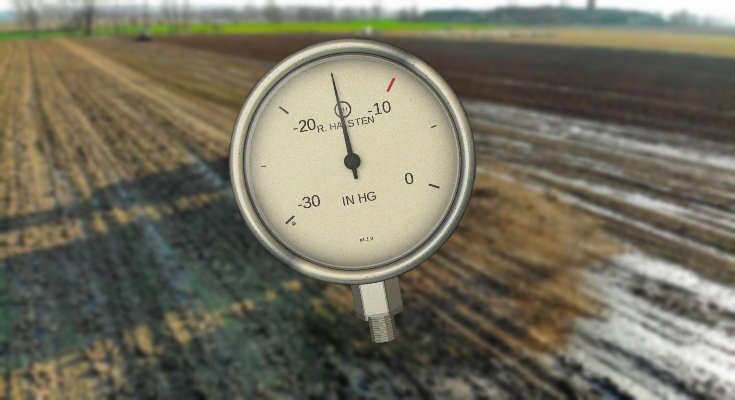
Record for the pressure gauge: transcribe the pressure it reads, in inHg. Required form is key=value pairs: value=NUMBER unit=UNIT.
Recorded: value=-15 unit=inHg
